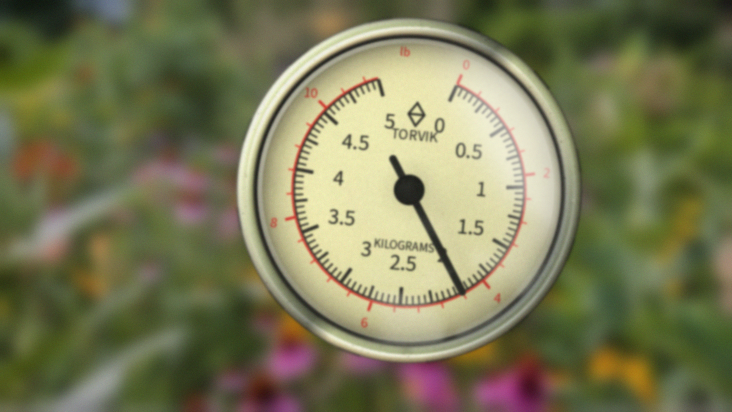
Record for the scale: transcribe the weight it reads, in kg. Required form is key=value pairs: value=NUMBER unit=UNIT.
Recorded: value=2 unit=kg
